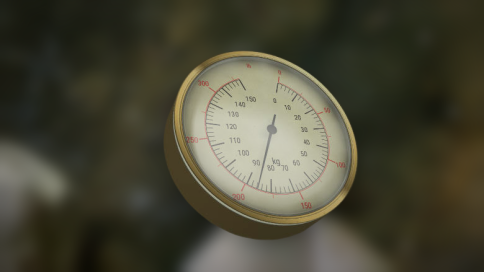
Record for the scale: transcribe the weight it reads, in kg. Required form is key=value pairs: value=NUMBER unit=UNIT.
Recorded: value=86 unit=kg
